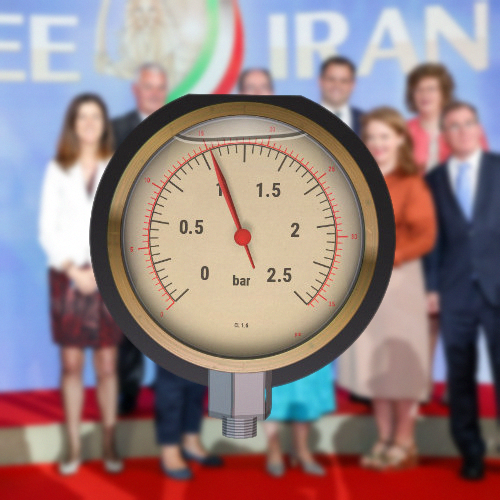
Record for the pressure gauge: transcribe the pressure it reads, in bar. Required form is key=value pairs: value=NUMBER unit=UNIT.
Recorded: value=1.05 unit=bar
